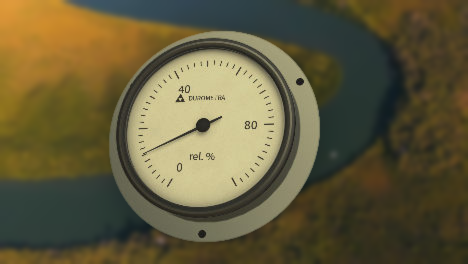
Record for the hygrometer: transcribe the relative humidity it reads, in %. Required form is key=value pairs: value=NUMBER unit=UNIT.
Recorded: value=12 unit=%
